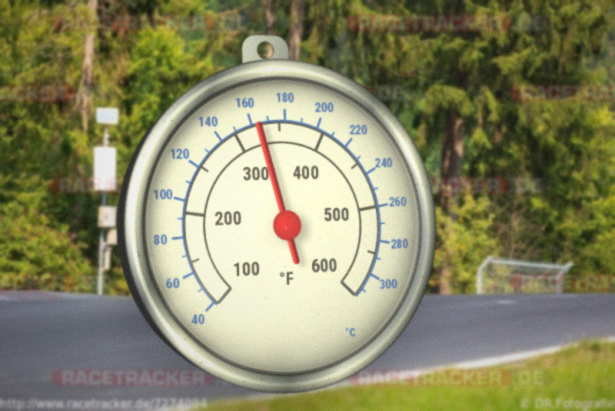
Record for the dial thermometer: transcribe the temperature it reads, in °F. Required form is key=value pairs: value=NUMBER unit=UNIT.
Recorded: value=325 unit=°F
